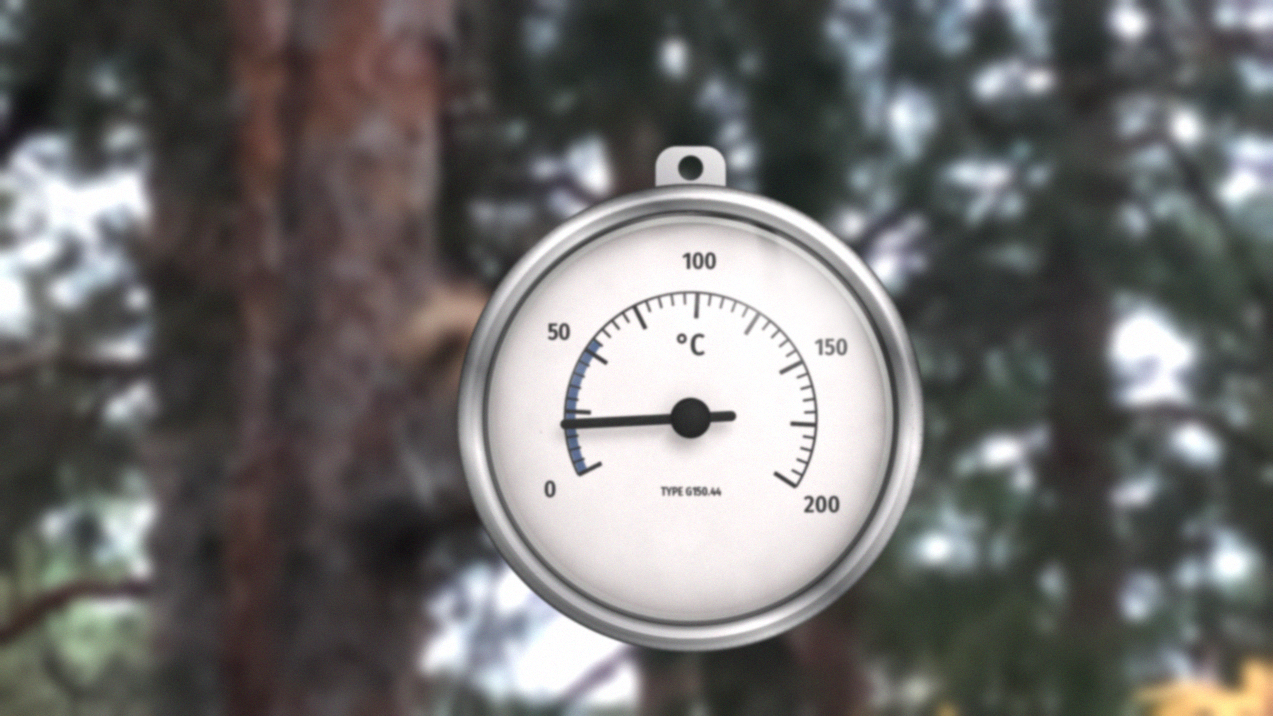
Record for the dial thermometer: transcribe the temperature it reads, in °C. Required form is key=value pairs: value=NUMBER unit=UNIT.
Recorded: value=20 unit=°C
